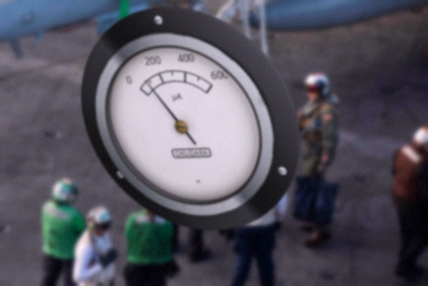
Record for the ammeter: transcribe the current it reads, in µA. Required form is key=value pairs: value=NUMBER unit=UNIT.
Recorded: value=100 unit=µA
